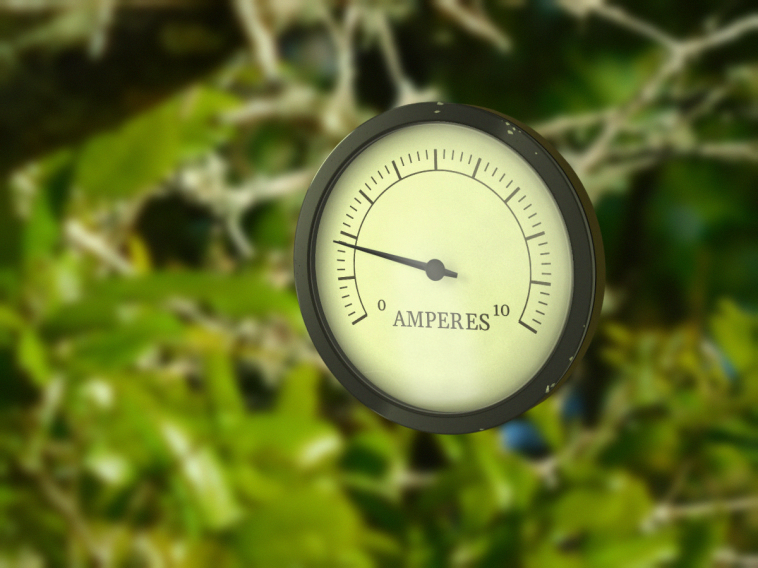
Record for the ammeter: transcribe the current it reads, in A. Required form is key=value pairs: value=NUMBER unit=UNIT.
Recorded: value=1.8 unit=A
